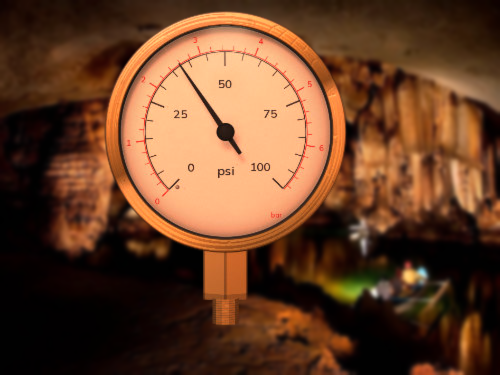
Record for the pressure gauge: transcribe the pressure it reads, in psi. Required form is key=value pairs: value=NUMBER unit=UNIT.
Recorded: value=37.5 unit=psi
